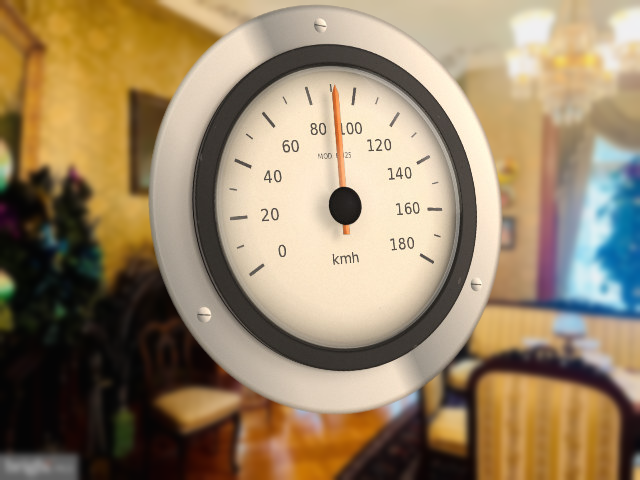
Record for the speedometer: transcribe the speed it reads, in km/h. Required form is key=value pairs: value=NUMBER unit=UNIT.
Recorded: value=90 unit=km/h
